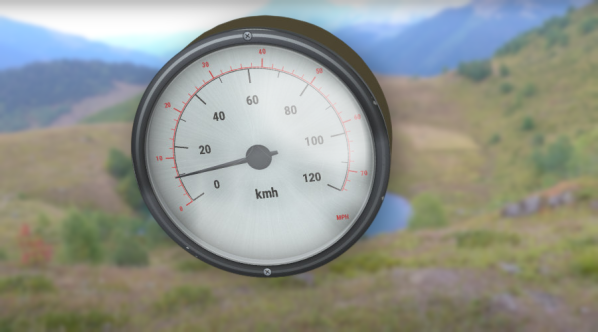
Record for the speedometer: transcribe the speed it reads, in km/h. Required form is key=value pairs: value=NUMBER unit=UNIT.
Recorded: value=10 unit=km/h
